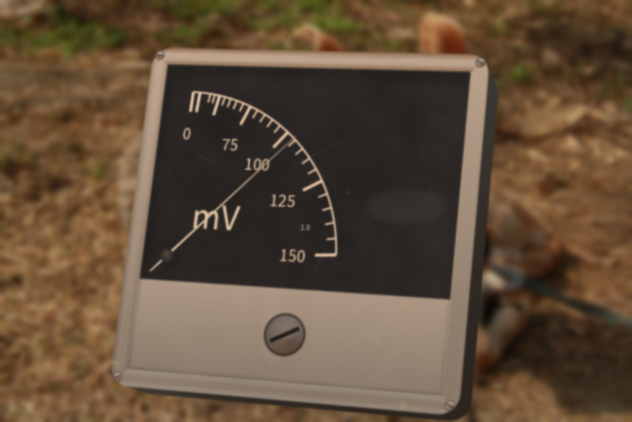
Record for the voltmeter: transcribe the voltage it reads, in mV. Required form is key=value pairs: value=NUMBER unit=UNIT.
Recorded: value=105 unit=mV
